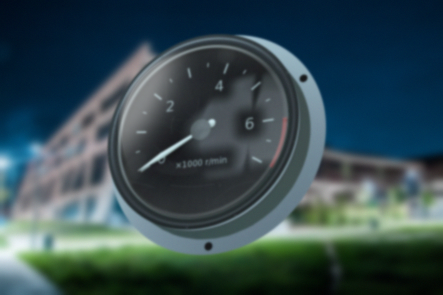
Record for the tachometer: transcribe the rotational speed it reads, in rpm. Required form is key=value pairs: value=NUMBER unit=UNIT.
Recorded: value=0 unit=rpm
